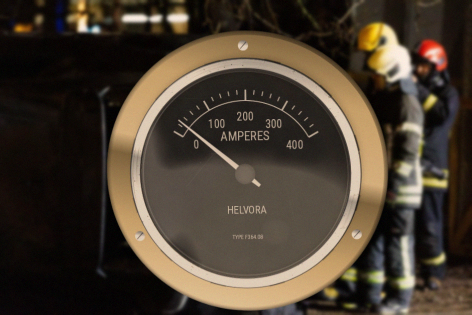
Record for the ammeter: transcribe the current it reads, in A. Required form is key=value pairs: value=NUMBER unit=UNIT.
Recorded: value=30 unit=A
